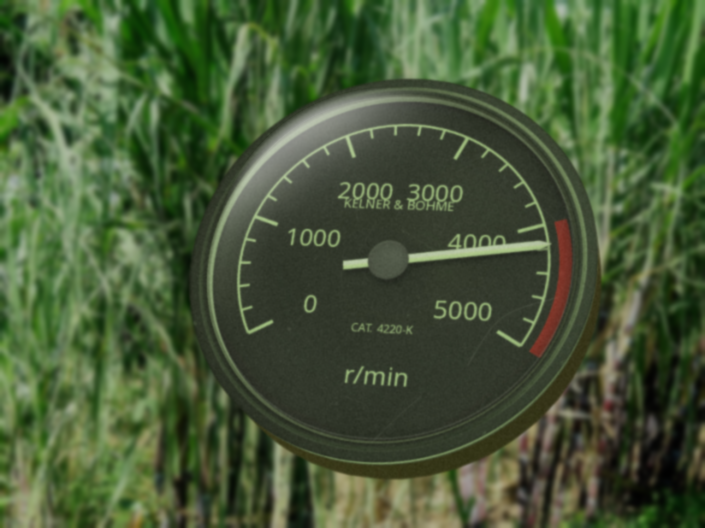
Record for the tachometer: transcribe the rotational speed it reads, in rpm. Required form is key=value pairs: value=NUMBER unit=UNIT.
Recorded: value=4200 unit=rpm
